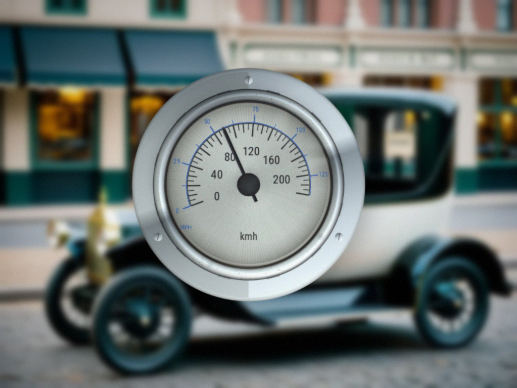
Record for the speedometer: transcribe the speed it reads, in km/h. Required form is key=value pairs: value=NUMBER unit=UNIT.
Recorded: value=90 unit=km/h
